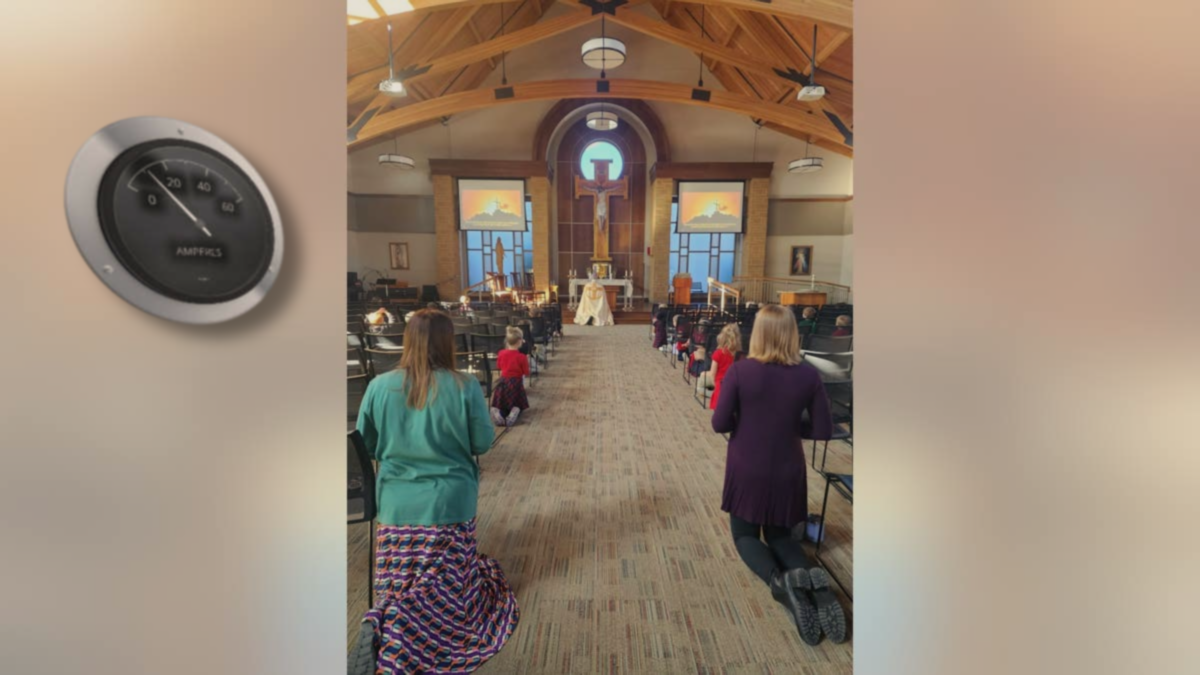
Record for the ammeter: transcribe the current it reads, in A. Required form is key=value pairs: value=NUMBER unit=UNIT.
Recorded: value=10 unit=A
